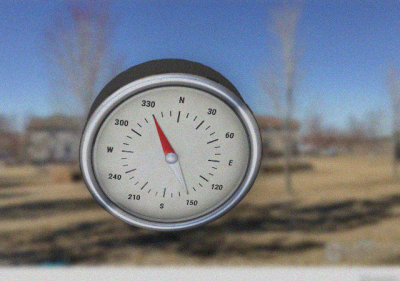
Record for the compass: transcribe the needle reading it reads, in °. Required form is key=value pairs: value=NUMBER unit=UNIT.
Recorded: value=330 unit=°
